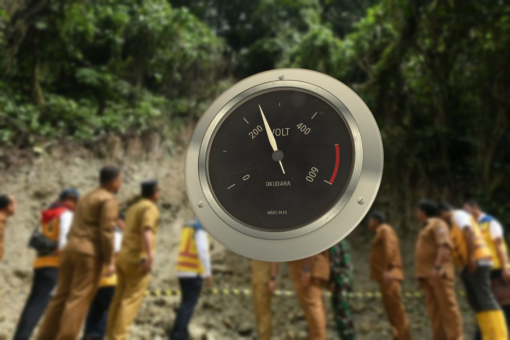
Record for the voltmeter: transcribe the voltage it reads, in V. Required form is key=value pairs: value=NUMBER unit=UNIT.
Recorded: value=250 unit=V
